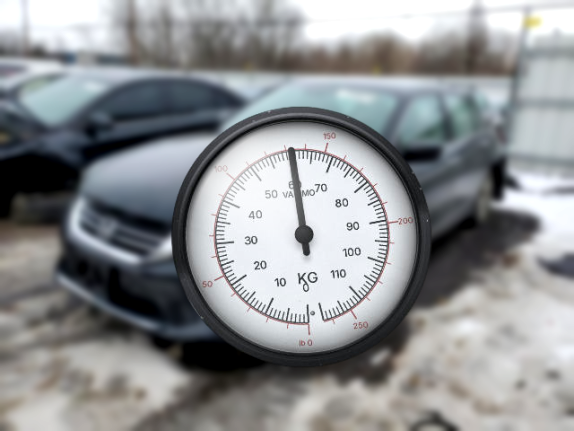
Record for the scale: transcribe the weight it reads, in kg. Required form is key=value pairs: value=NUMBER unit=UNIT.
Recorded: value=60 unit=kg
